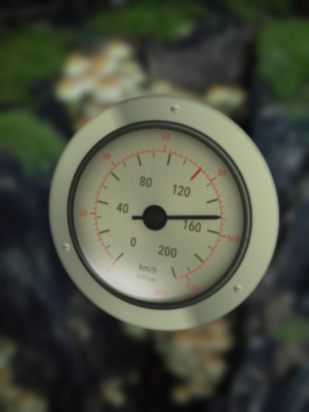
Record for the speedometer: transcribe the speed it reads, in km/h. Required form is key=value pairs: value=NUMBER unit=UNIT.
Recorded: value=150 unit=km/h
